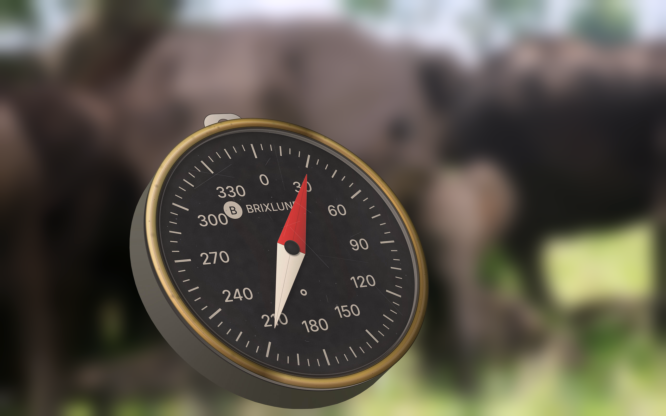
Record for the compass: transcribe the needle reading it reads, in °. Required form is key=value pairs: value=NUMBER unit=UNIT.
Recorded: value=30 unit=°
